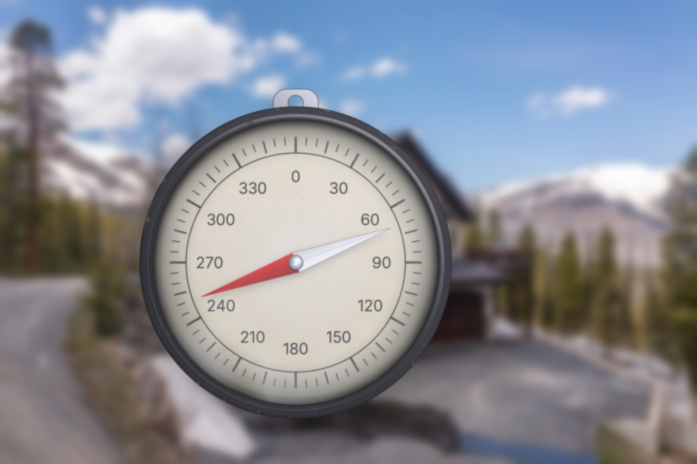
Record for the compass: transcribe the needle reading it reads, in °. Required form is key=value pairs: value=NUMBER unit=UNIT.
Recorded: value=250 unit=°
